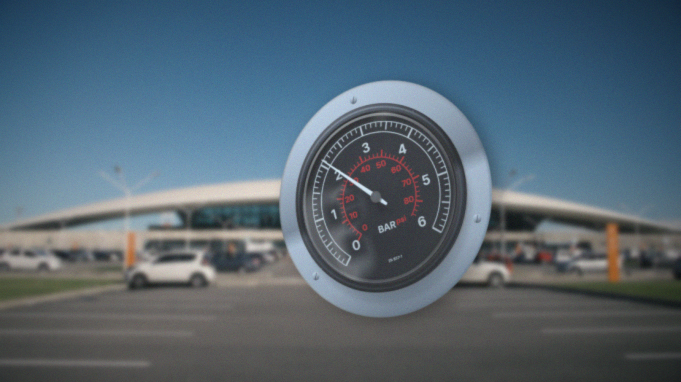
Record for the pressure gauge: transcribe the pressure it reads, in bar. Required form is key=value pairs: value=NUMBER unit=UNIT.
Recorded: value=2.1 unit=bar
